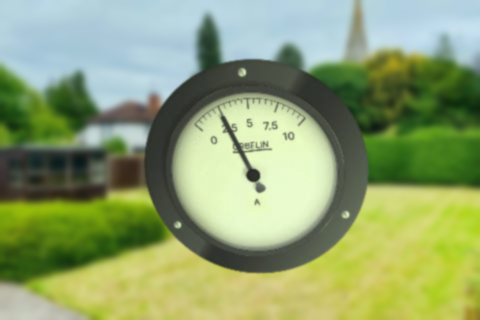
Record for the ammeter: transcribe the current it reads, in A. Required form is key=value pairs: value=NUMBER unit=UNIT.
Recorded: value=2.5 unit=A
